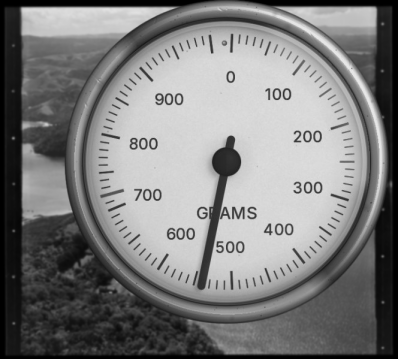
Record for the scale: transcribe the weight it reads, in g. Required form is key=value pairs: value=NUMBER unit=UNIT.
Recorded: value=540 unit=g
